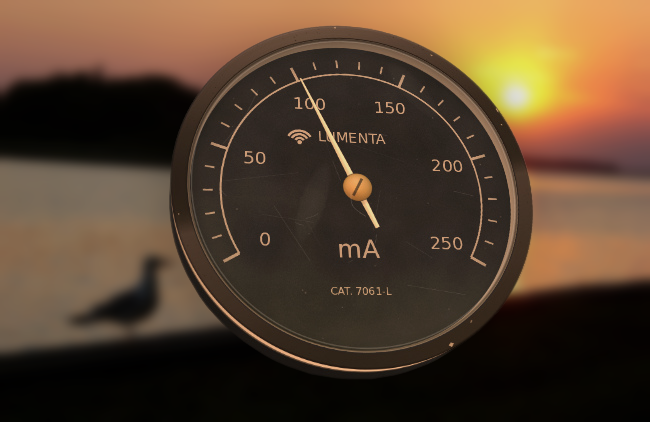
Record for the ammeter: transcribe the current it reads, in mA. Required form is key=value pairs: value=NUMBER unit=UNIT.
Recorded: value=100 unit=mA
